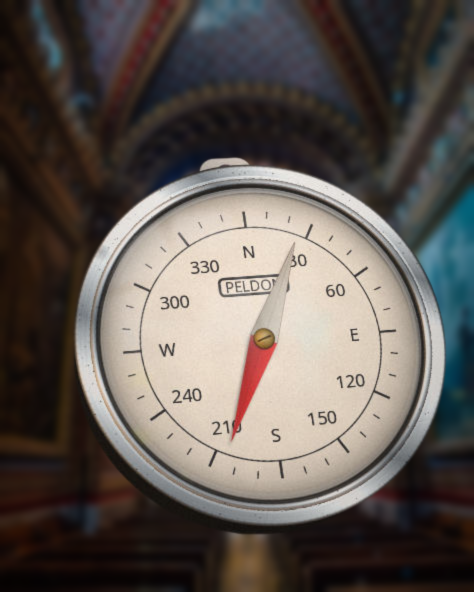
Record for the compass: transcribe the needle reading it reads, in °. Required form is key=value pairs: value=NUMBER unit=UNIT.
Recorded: value=205 unit=°
